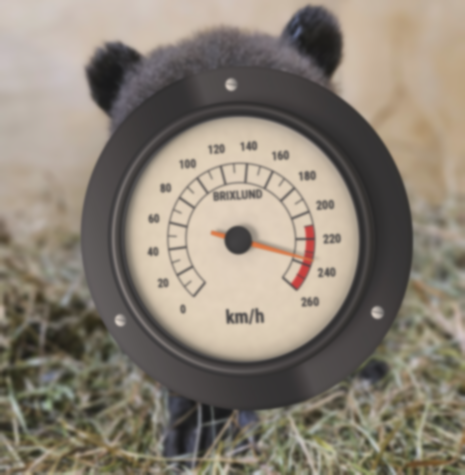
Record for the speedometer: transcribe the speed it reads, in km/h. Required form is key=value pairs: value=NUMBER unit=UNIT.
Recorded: value=235 unit=km/h
